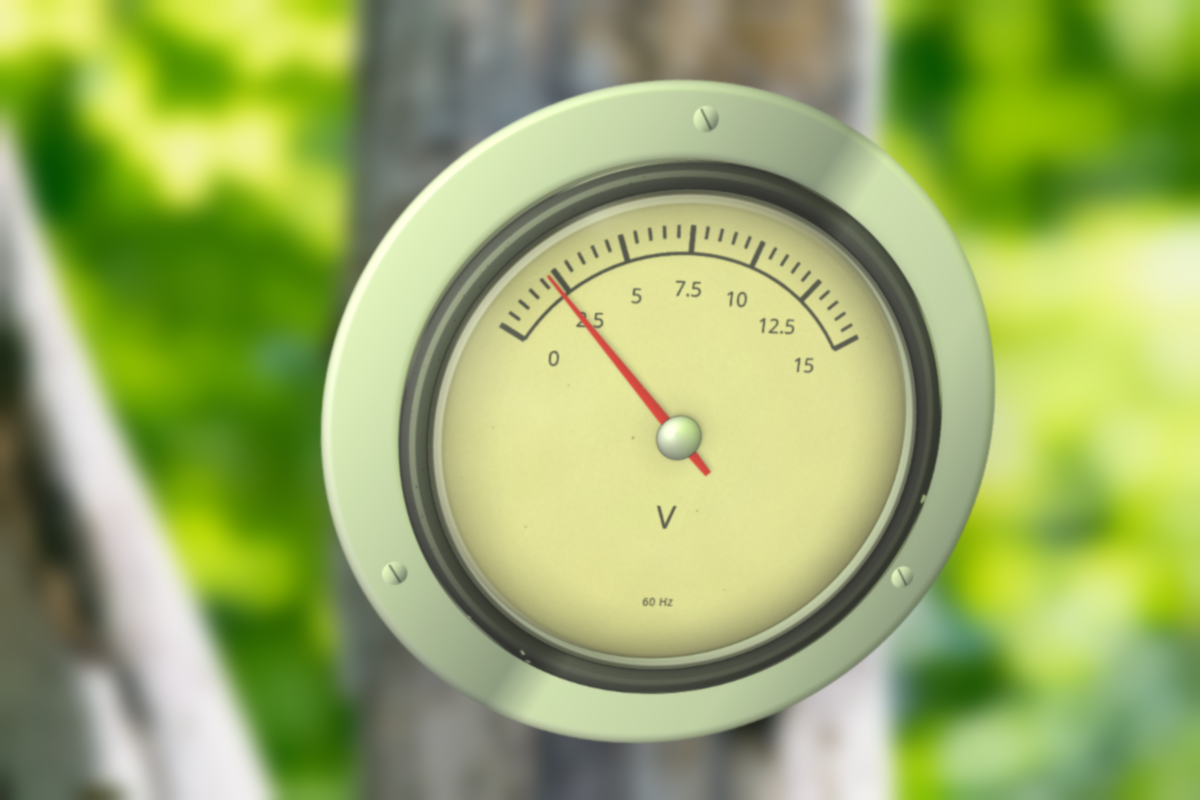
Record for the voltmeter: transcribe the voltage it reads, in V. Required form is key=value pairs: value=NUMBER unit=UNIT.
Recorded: value=2.25 unit=V
